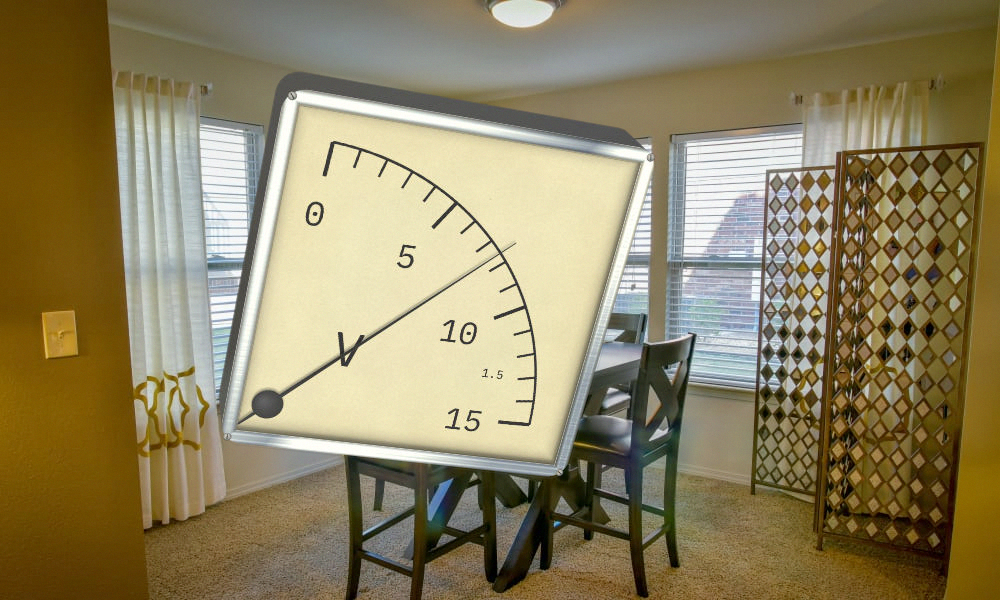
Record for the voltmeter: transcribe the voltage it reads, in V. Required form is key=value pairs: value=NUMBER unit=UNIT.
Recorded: value=7.5 unit=V
